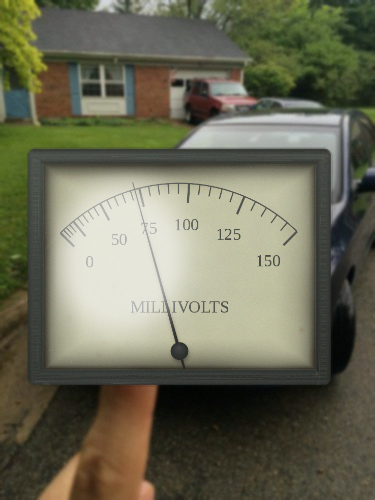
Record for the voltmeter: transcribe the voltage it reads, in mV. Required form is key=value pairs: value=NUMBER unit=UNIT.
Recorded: value=72.5 unit=mV
